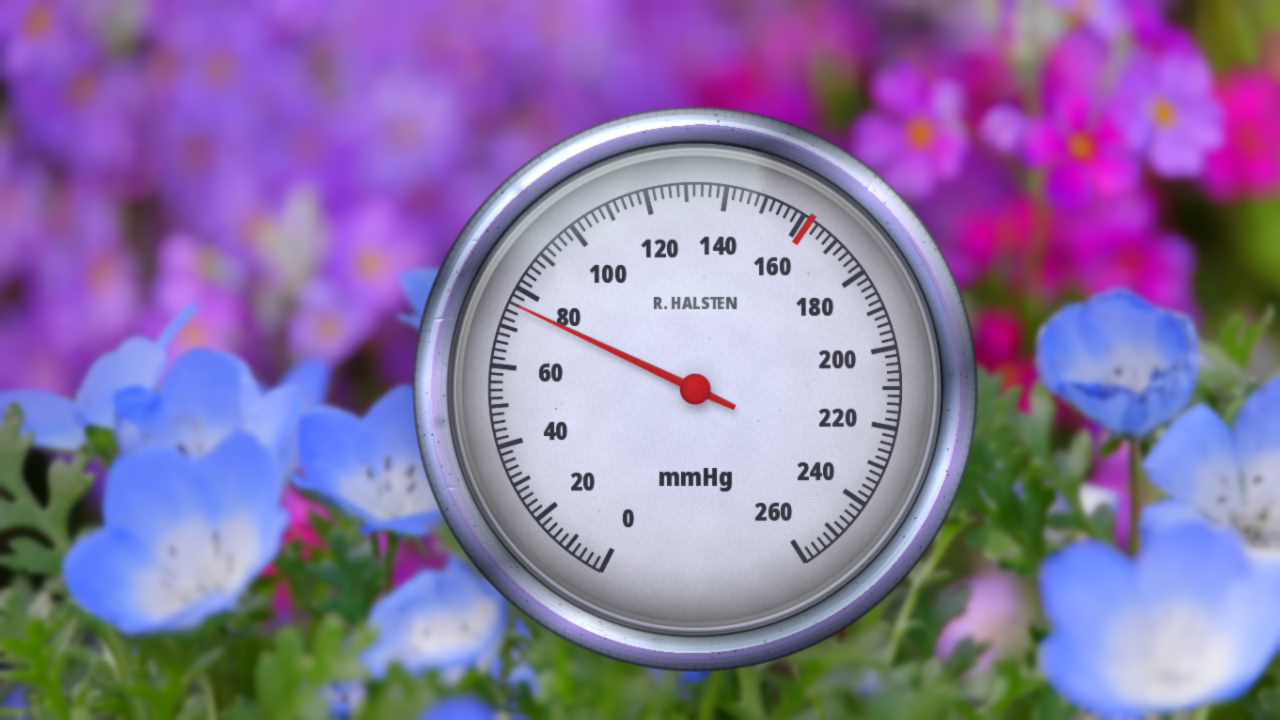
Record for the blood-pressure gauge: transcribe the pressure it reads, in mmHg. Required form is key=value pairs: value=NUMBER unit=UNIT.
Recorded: value=76 unit=mmHg
